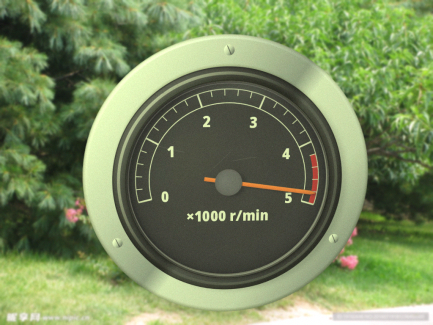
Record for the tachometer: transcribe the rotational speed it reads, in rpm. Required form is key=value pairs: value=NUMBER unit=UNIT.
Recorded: value=4800 unit=rpm
